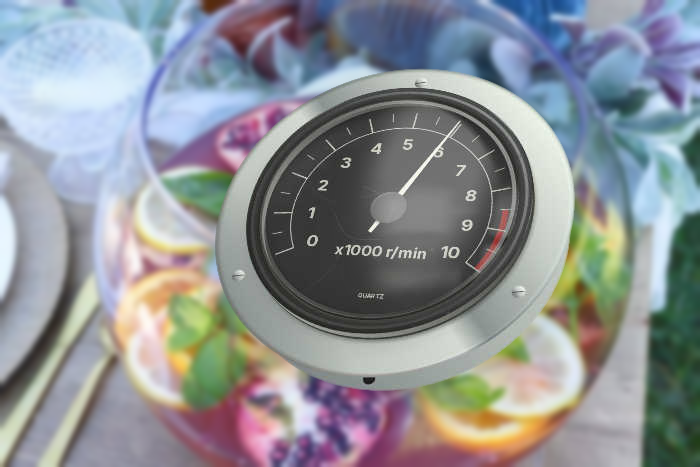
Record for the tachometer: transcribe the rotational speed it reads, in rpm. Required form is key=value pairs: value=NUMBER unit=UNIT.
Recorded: value=6000 unit=rpm
